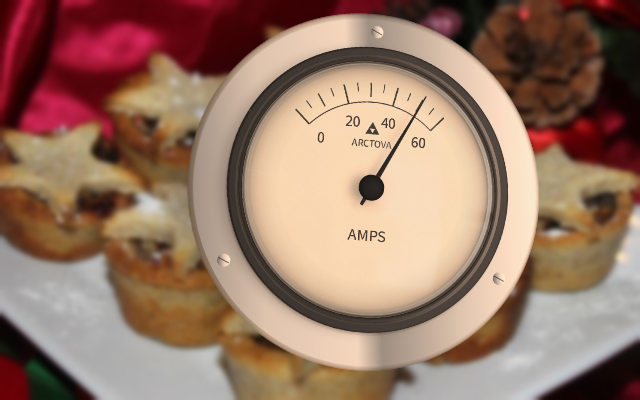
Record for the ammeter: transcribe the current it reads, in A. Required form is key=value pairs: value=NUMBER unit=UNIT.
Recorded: value=50 unit=A
